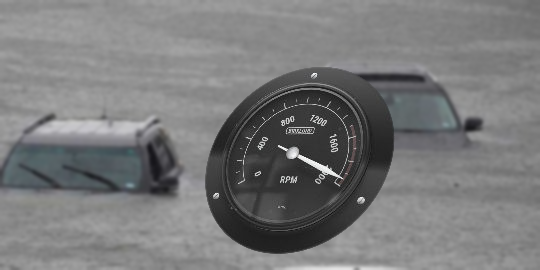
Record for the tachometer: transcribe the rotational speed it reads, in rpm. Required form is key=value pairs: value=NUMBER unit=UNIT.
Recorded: value=1950 unit=rpm
